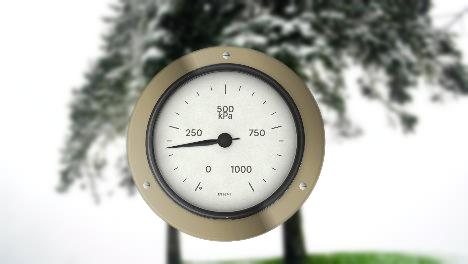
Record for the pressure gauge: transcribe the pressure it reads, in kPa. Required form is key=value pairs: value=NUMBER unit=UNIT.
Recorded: value=175 unit=kPa
